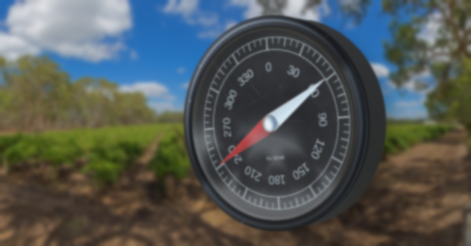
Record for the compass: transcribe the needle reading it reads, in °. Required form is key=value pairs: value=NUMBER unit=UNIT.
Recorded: value=240 unit=°
